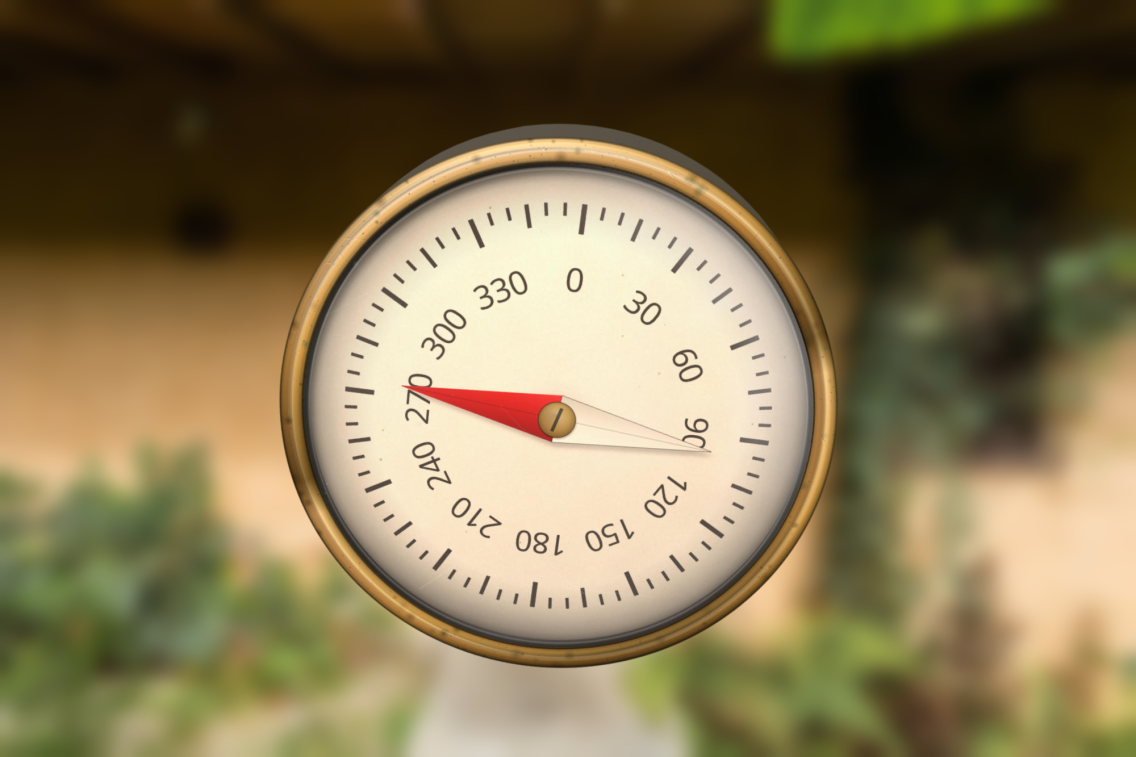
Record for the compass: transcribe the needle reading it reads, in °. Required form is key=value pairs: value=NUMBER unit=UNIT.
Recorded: value=275 unit=°
